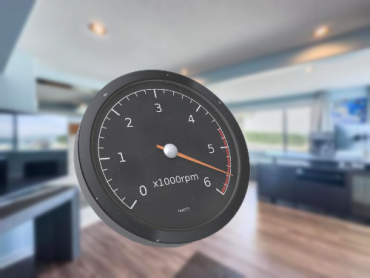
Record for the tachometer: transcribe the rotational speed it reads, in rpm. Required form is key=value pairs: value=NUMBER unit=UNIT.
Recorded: value=5600 unit=rpm
